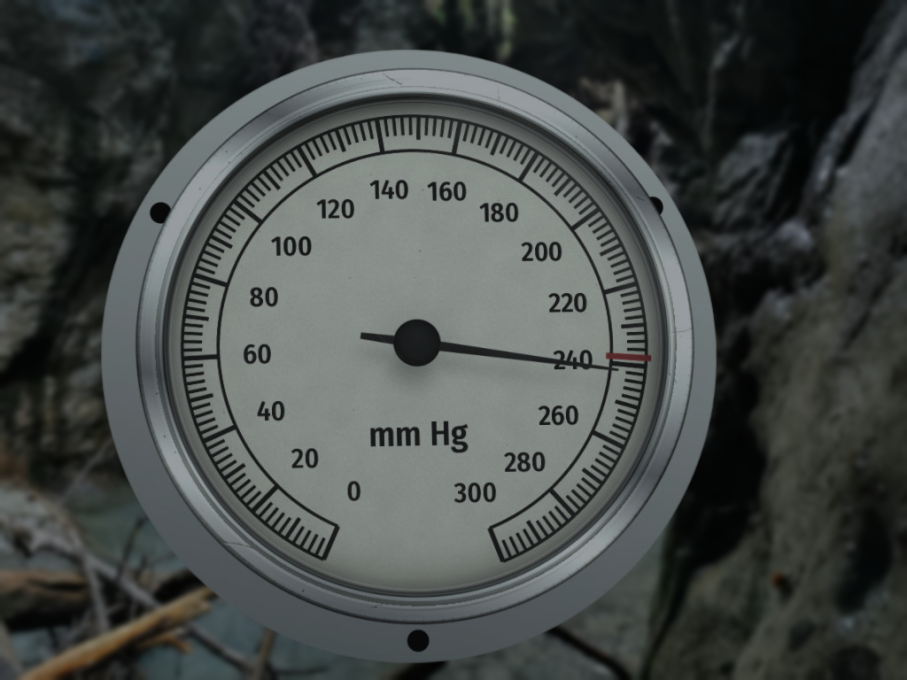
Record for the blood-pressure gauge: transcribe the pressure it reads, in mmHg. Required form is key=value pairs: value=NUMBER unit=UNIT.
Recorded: value=242 unit=mmHg
